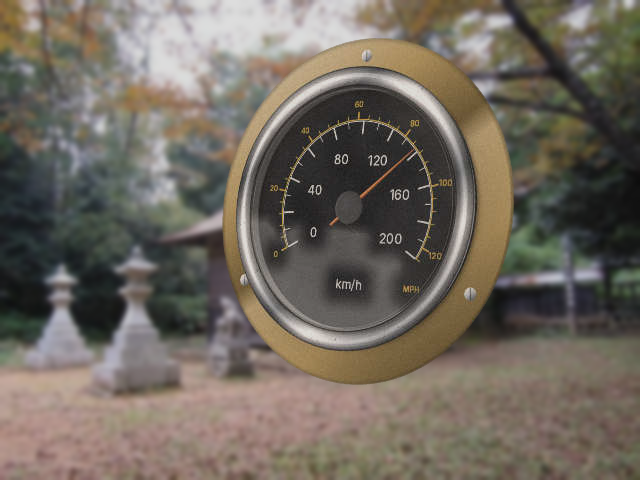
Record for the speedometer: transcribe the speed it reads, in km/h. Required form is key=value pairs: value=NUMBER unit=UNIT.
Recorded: value=140 unit=km/h
